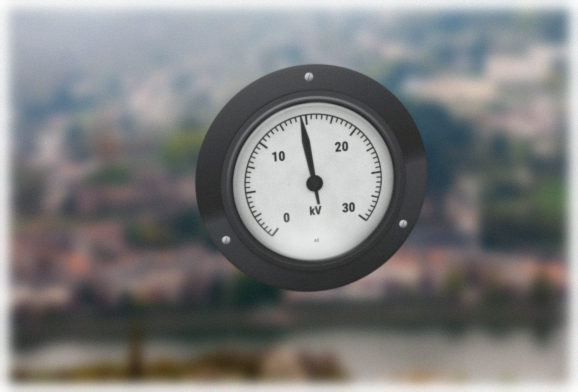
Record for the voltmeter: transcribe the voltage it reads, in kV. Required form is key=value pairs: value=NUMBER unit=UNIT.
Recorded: value=14.5 unit=kV
